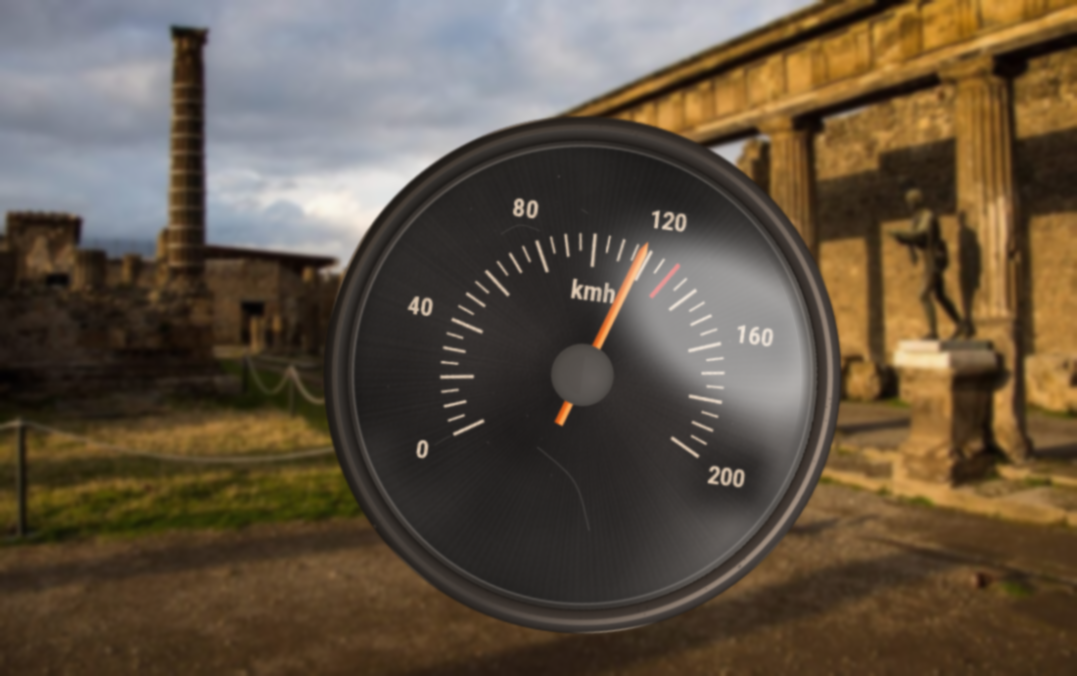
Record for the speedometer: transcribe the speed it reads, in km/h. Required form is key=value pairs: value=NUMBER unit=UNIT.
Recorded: value=117.5 unit=km/h
